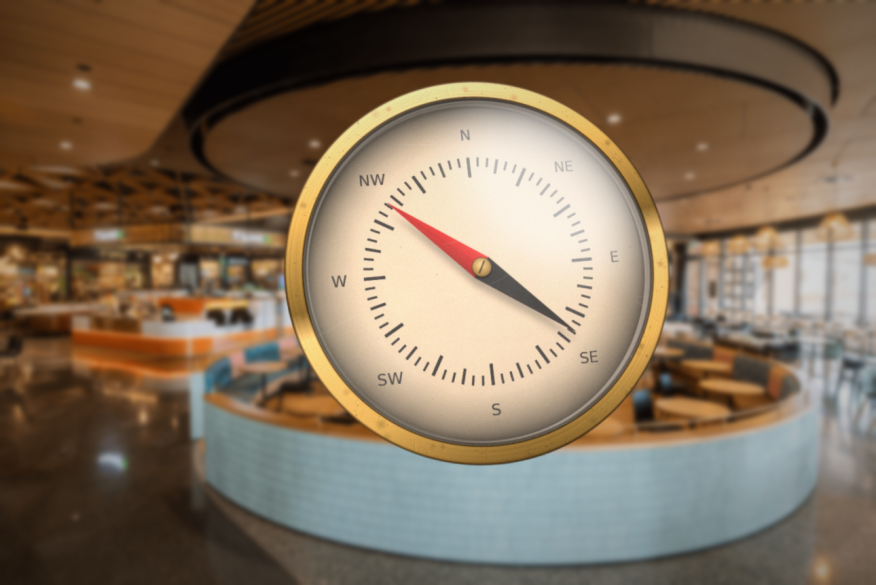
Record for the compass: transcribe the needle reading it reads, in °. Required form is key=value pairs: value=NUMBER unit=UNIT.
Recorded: value=310 unit=°
